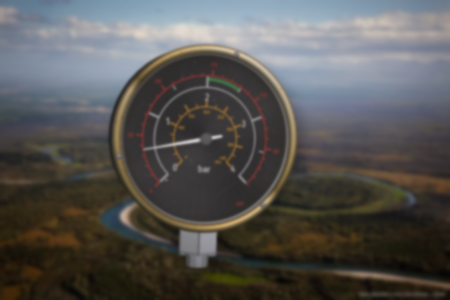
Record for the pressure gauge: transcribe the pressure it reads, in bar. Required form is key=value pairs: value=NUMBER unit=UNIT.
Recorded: value=0.5 unit=bar
